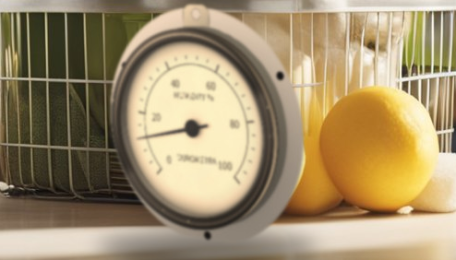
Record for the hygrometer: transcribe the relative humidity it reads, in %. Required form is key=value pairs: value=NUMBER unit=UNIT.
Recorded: value=12 unit=%
